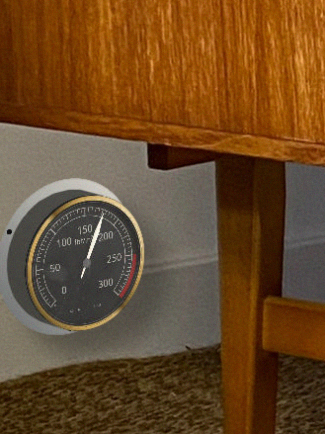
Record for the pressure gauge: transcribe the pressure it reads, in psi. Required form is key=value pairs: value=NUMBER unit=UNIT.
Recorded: value=175 unit=psi
